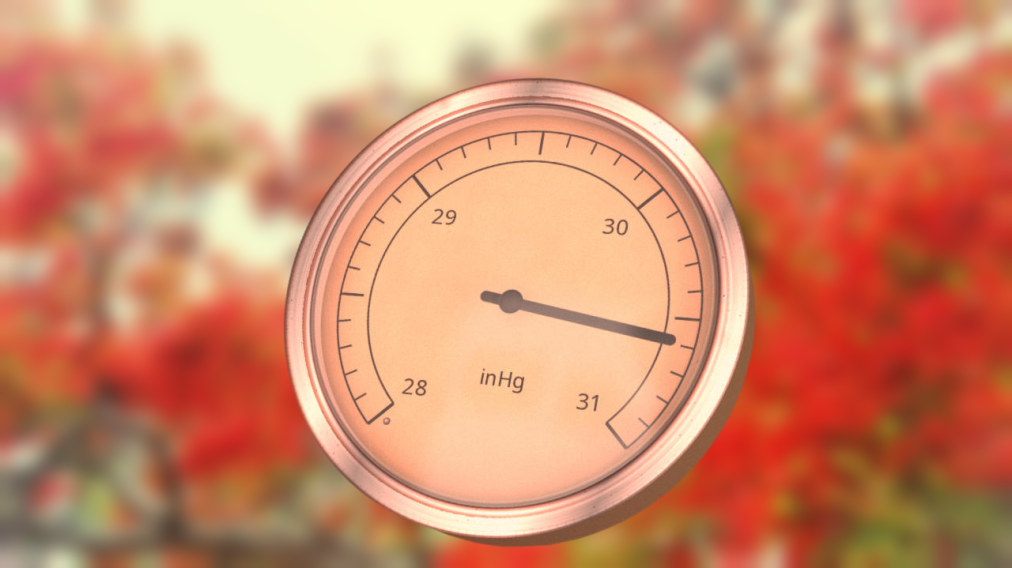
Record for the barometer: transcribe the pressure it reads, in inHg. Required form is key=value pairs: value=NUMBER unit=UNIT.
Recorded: value=30.6 unit=inHg
